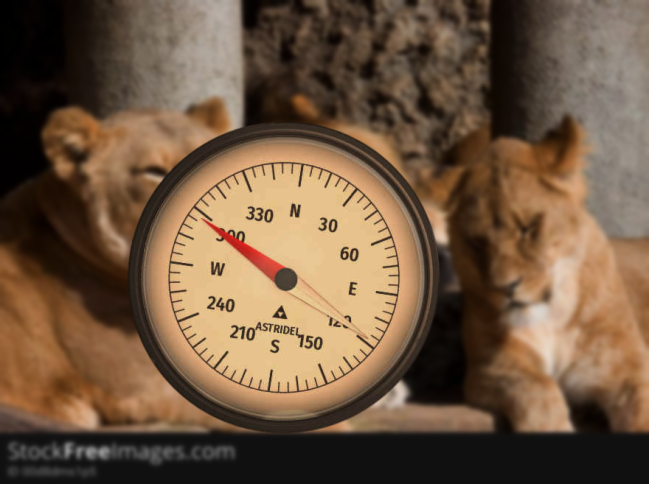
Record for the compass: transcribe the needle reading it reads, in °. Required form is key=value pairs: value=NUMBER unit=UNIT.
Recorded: value=297.5 unit=°
